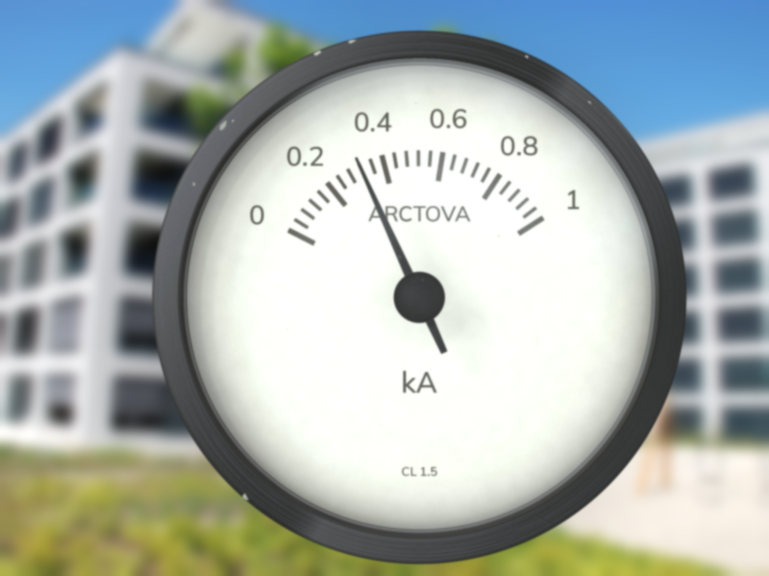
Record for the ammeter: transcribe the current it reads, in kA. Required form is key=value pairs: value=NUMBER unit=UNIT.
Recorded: value=0.32 unit=kA
